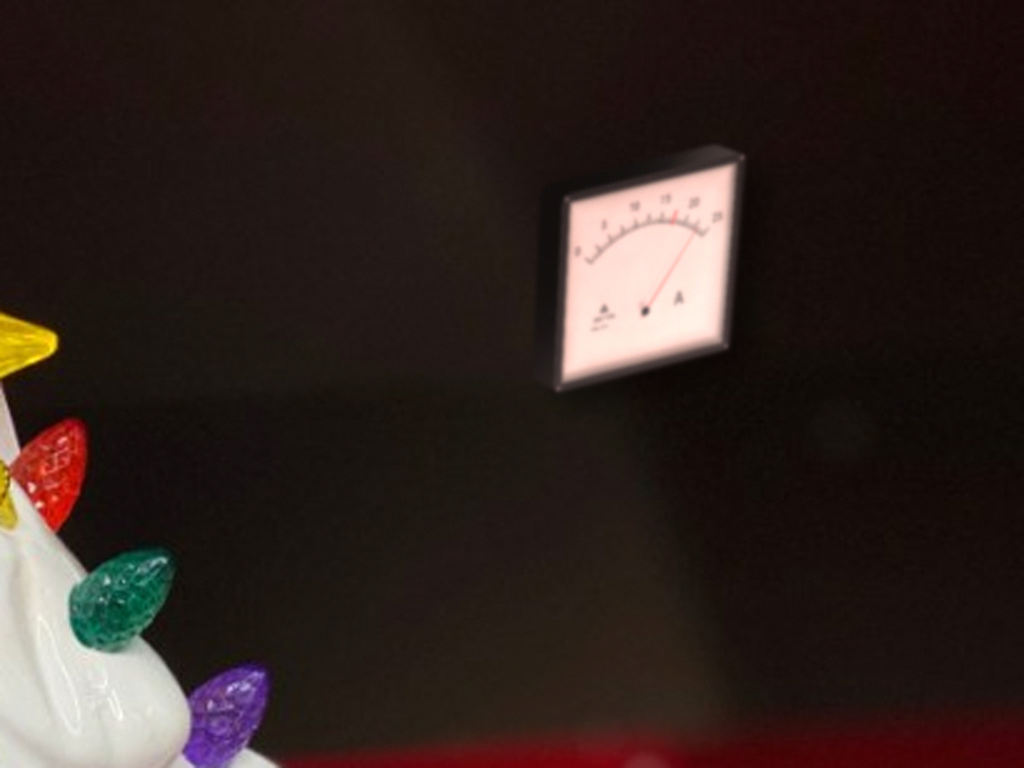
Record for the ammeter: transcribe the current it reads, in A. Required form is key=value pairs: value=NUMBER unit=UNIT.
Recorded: value=22.5 unit=A
